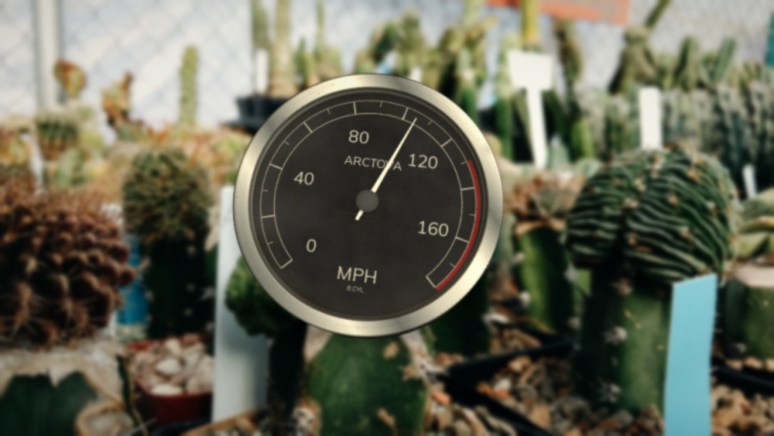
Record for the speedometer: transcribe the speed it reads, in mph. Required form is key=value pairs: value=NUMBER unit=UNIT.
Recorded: value=105 unit=mph
